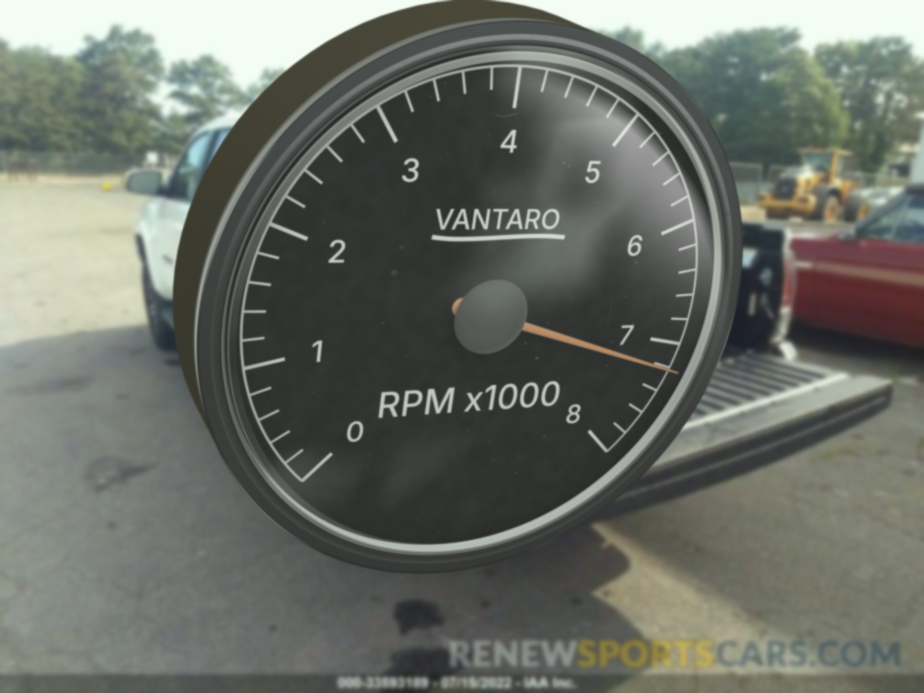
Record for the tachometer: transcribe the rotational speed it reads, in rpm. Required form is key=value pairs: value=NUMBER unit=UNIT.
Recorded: value=7200 unit=rpm
